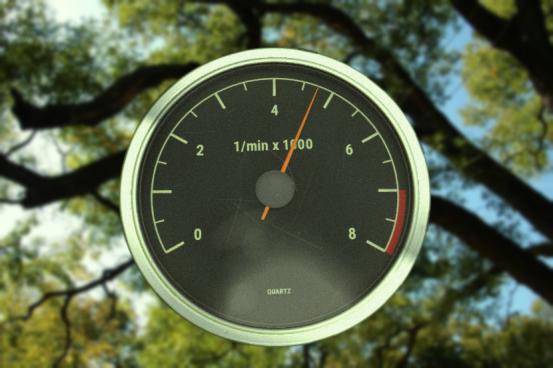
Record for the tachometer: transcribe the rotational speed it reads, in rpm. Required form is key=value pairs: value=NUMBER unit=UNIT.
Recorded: value=4750 unit=rpm
